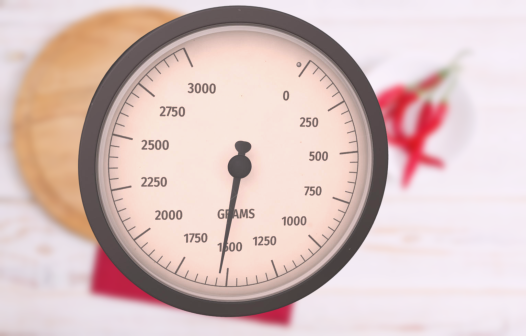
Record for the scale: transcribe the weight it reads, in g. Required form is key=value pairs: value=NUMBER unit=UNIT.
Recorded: value=1550 unit=g
